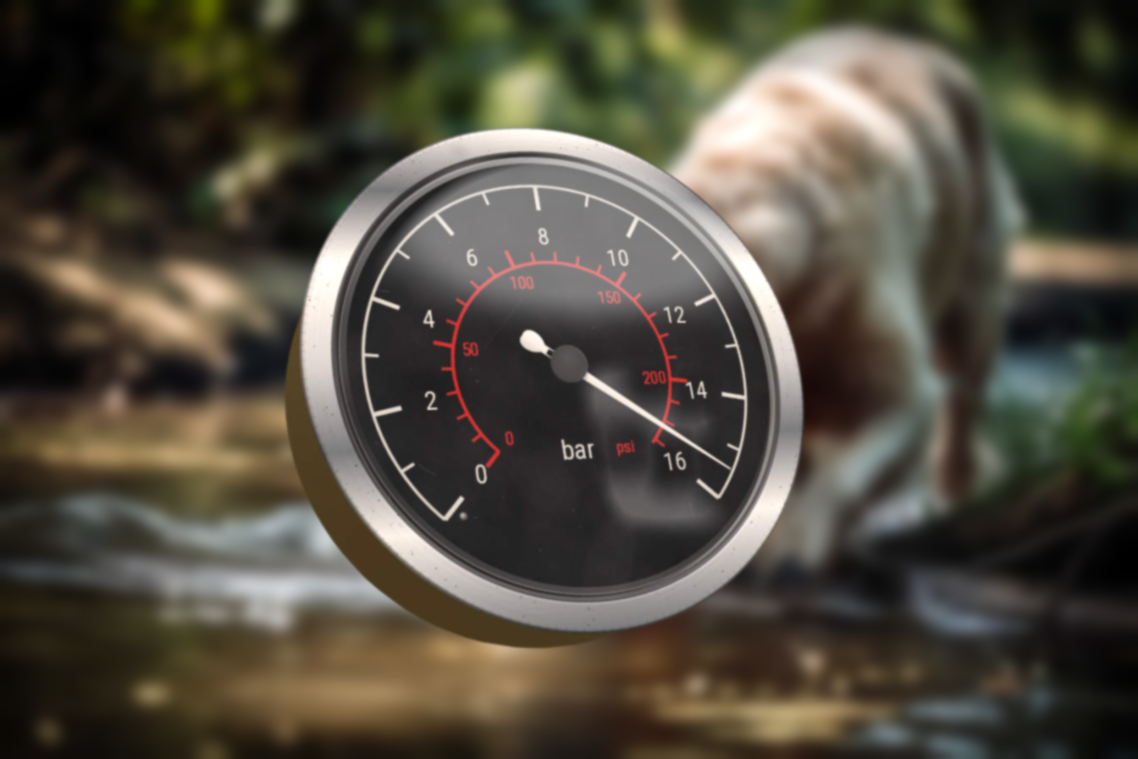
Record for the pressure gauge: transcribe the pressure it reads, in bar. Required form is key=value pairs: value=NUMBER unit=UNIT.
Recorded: value=15.5 unit=bar
